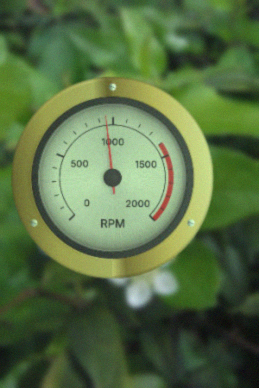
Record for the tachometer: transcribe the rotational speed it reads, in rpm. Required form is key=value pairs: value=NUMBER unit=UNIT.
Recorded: value=950 unit=rpm
